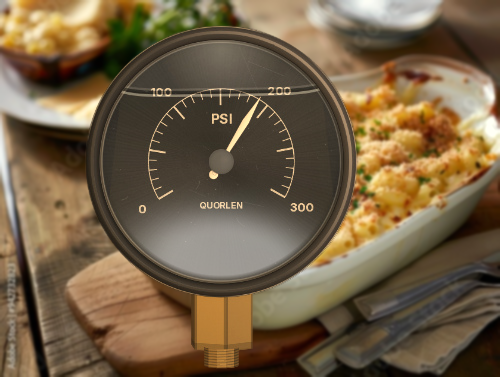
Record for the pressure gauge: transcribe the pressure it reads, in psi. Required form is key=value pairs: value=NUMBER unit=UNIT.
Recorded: value=190 unit=psi
